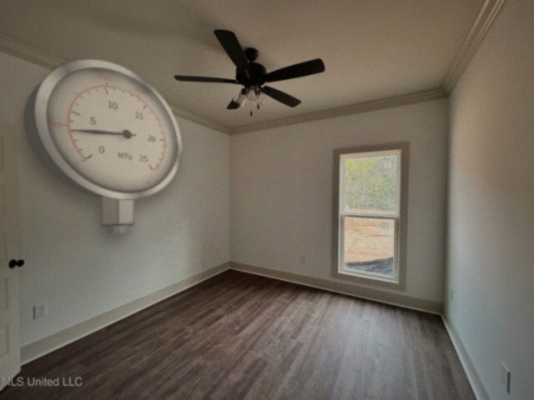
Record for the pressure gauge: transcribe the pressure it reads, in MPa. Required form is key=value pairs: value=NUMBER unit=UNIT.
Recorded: value=3 unit=MPa
